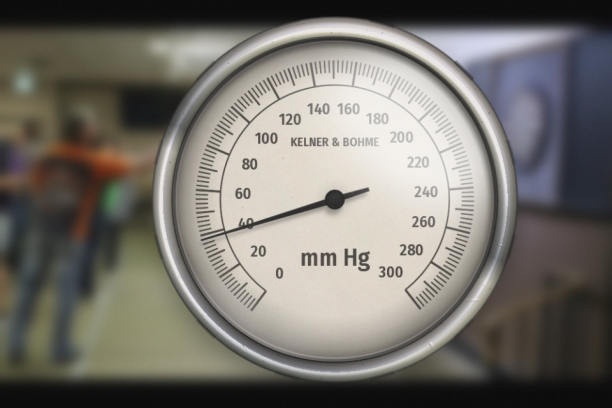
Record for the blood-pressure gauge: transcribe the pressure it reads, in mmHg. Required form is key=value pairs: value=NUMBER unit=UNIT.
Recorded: value=38 unit=mmHg
